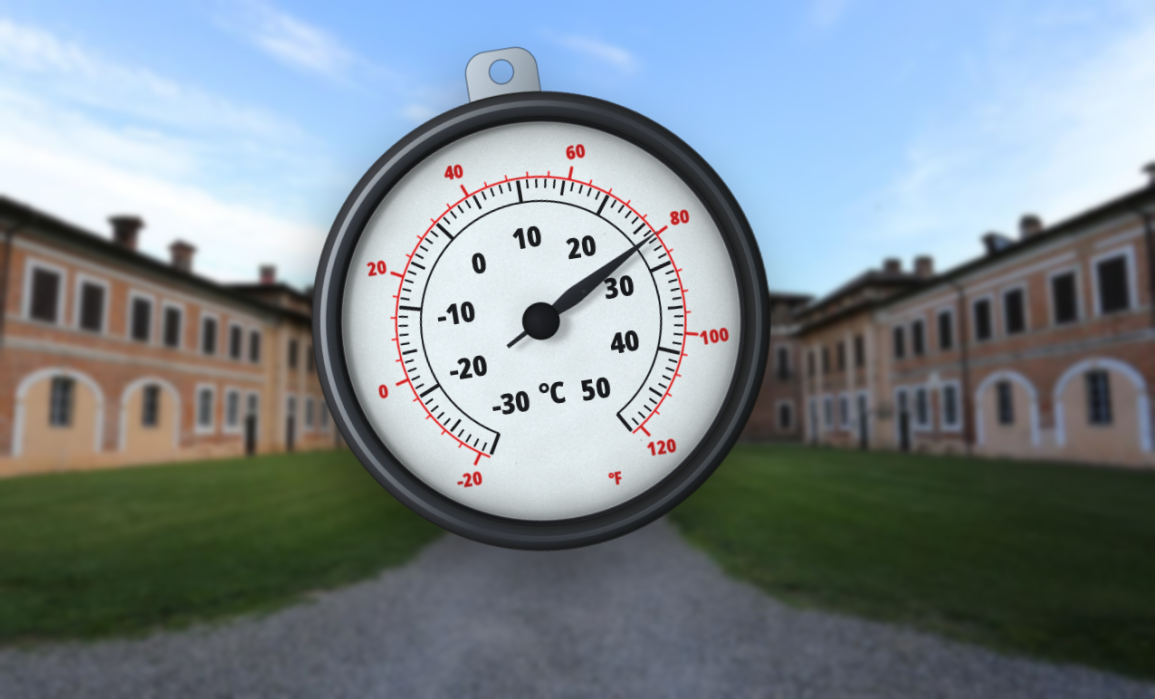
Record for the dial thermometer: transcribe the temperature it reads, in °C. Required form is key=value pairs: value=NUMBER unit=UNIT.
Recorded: value=26.5 unit=°C
